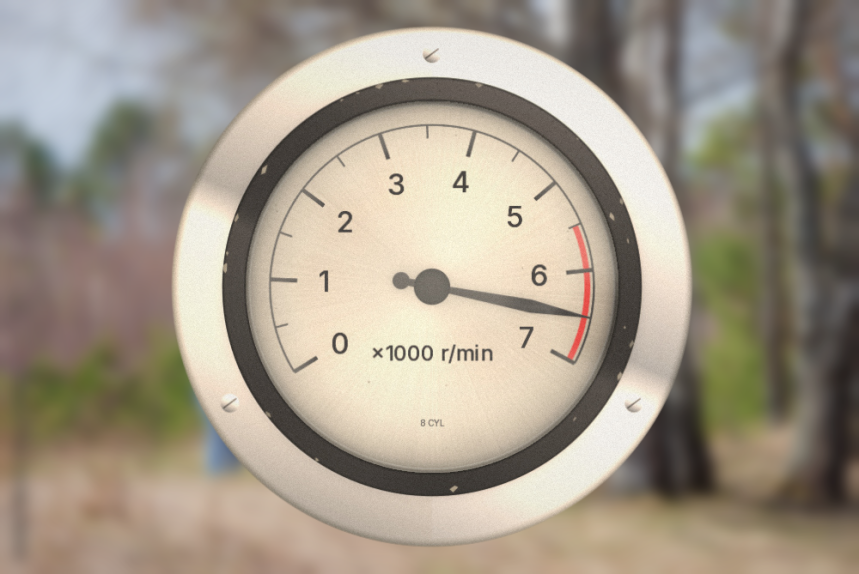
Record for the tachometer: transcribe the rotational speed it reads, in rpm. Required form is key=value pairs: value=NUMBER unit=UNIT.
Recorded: value=6500 unit=rpm
